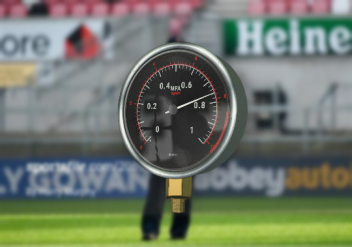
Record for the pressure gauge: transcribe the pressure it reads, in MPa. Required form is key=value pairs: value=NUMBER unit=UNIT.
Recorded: value=0.76 unit=MPa
